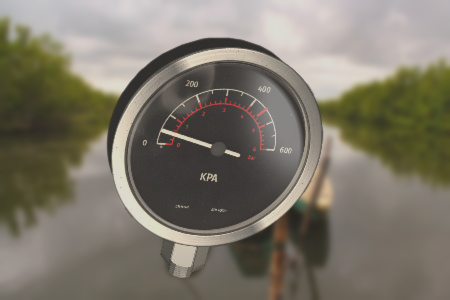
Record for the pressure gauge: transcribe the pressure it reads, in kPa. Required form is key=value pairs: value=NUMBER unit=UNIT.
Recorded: value=50 unit=kPa
